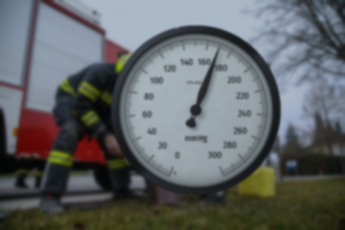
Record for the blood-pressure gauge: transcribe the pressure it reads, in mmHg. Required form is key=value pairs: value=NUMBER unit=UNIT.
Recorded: value=170 unit=mmHg
